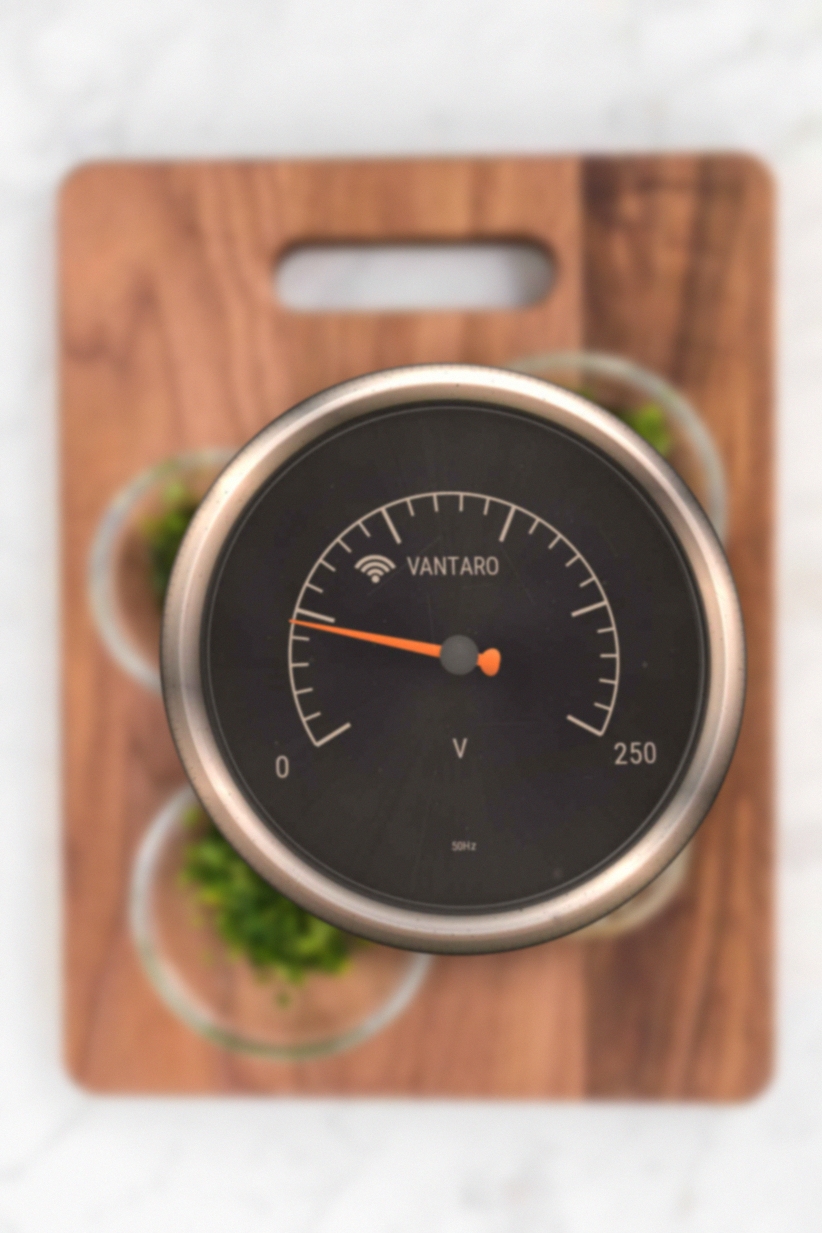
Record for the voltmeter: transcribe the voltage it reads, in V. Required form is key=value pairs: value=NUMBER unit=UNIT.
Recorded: value=45 unit=V
